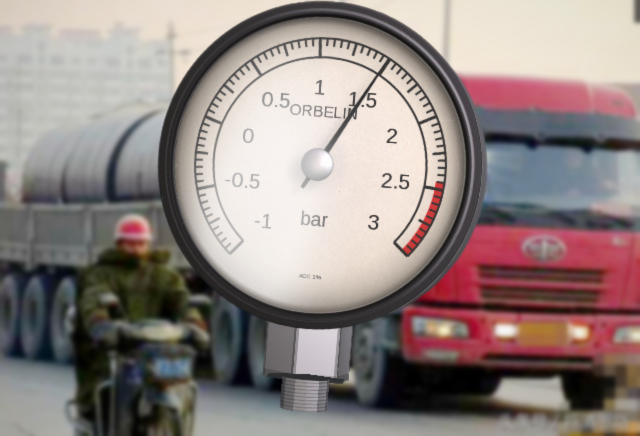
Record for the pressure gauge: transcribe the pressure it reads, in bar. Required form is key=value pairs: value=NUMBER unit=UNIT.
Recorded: value=1.5 unit=bar
